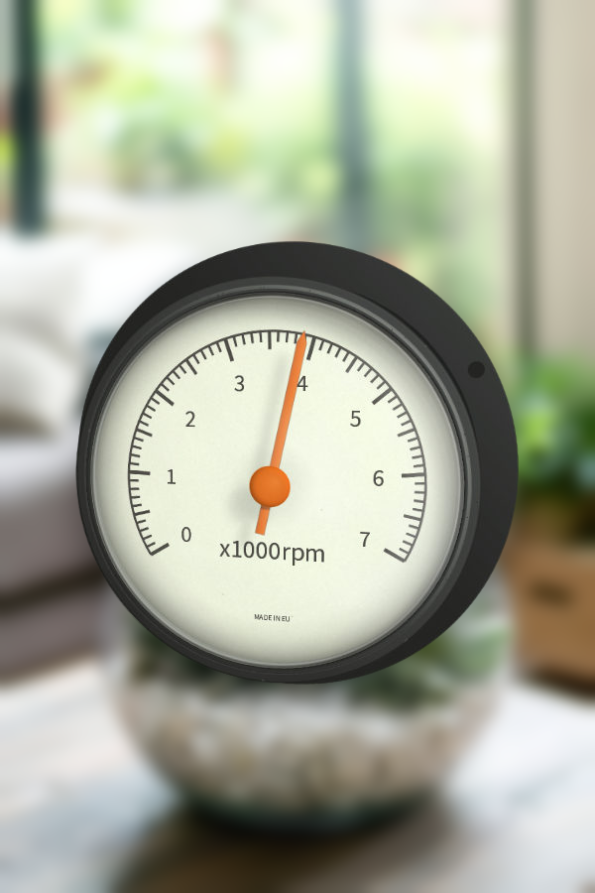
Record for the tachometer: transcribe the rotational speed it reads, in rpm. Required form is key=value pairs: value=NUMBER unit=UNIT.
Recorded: value=3900 unit=rpm
